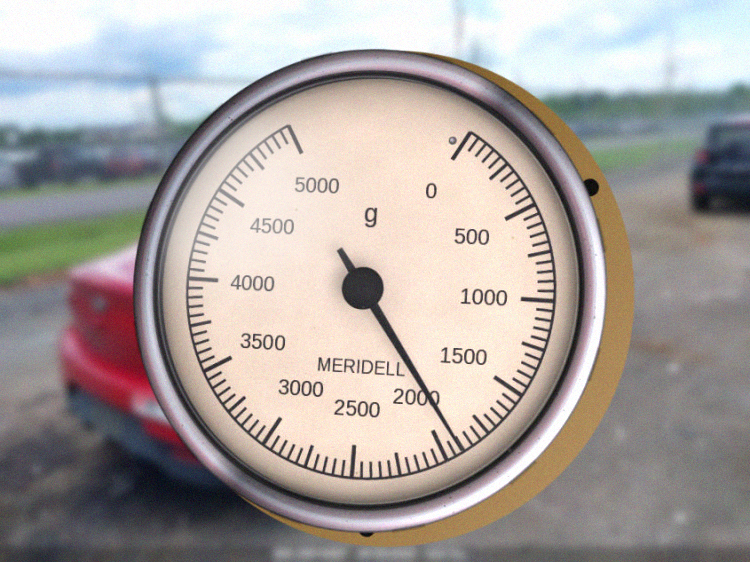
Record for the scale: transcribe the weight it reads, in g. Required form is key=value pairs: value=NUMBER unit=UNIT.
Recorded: value=1900 unit=g
